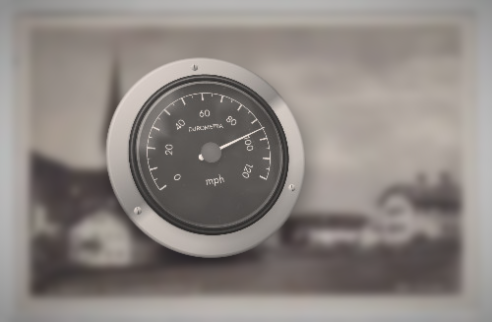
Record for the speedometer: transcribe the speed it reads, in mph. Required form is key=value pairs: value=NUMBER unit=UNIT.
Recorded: value=95 unit=mph
